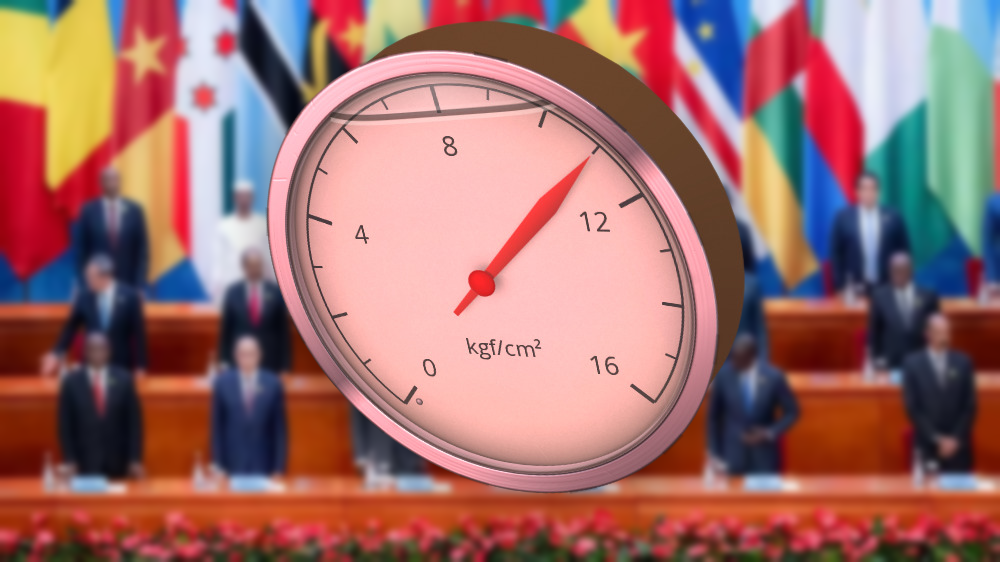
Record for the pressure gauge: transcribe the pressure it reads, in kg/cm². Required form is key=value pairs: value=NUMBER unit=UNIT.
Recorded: value=11 unit=kg/cm²
